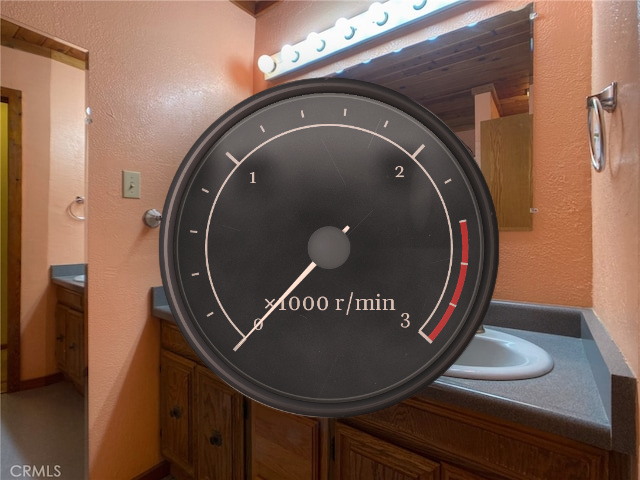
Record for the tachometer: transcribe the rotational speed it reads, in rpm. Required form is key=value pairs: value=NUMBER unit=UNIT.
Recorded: value=0 unit=rpm
